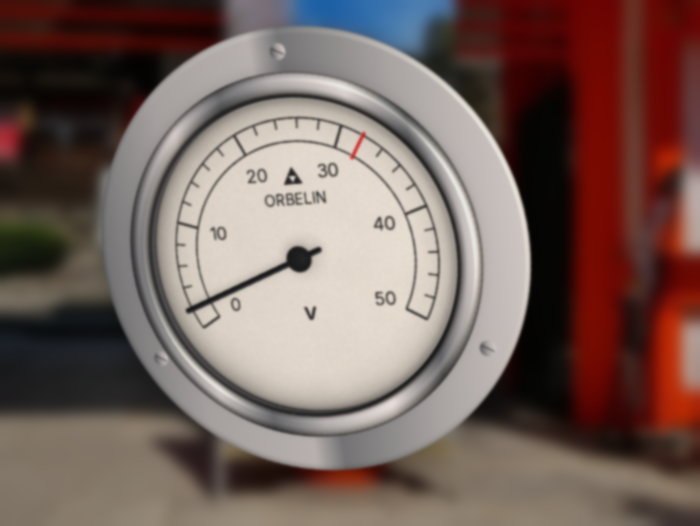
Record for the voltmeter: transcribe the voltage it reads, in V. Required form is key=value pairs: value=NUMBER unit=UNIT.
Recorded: value=2 unit=V
